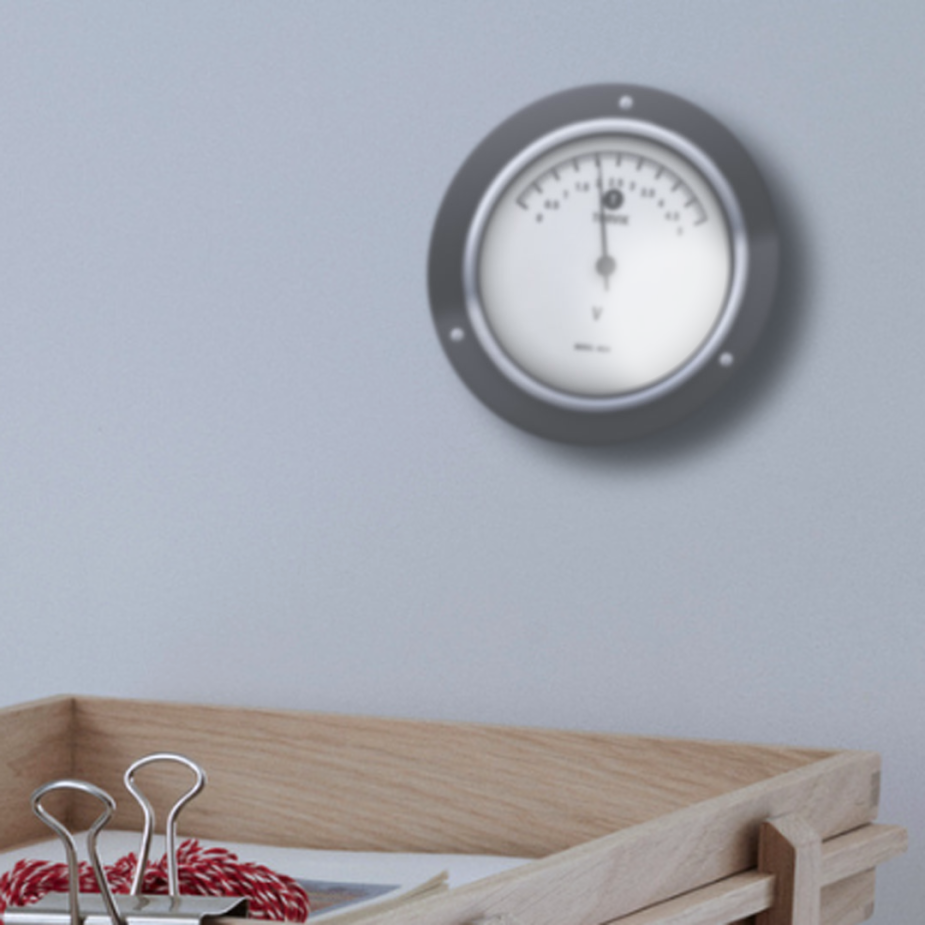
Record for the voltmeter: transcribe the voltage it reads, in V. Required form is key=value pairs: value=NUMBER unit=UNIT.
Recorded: value=2 unit=V
